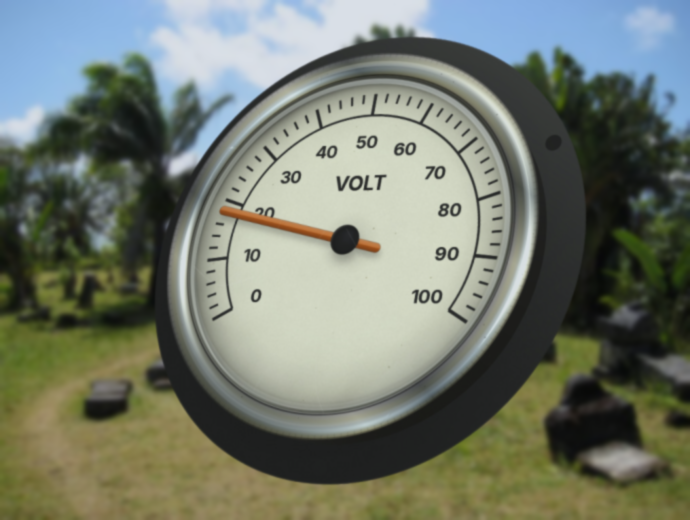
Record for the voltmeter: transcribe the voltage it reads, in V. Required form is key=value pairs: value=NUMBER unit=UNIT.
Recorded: value=18 unit=V
